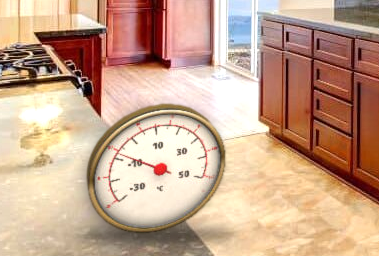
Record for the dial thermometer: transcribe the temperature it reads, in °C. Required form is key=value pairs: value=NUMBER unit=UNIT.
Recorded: value=-7.5 unit=°C
